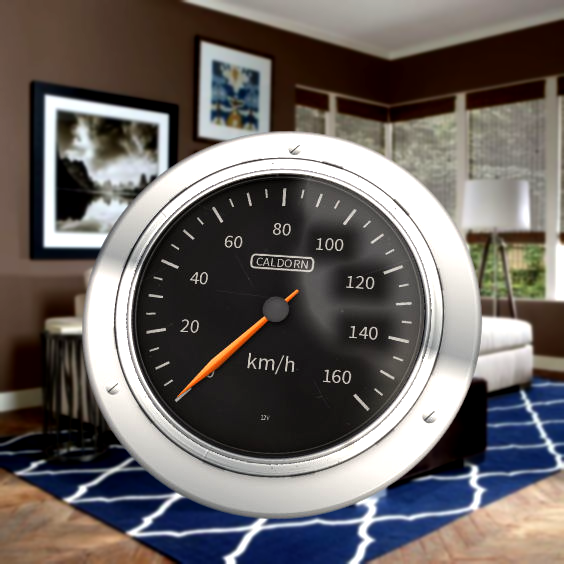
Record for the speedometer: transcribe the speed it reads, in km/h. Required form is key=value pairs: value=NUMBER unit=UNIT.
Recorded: value=0 unit=km/h
